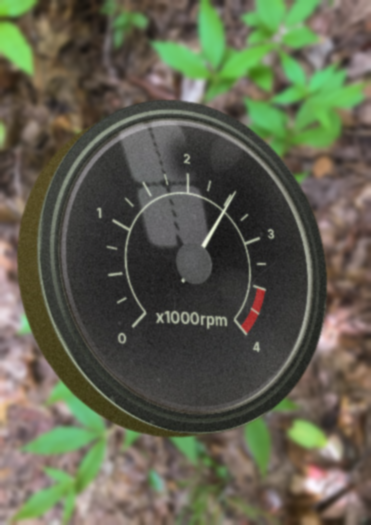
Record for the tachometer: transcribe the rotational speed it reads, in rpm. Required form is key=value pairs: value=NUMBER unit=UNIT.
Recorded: value=2500 unit=rpm
